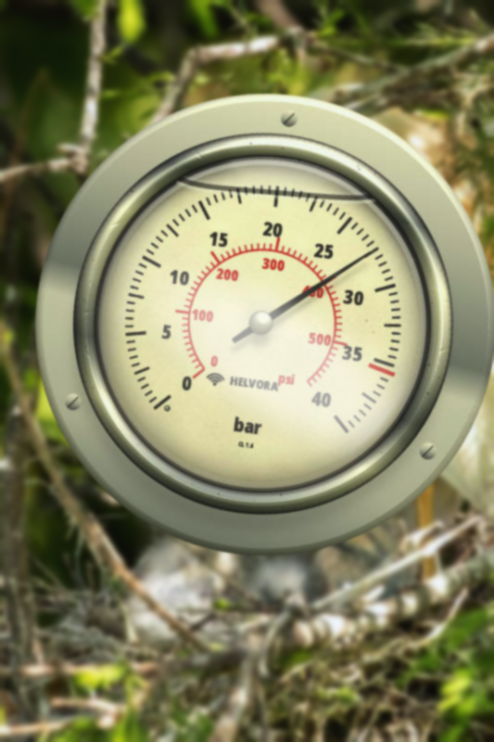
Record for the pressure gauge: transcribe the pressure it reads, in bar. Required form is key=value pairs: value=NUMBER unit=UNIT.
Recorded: value=27.5 unit=bar
